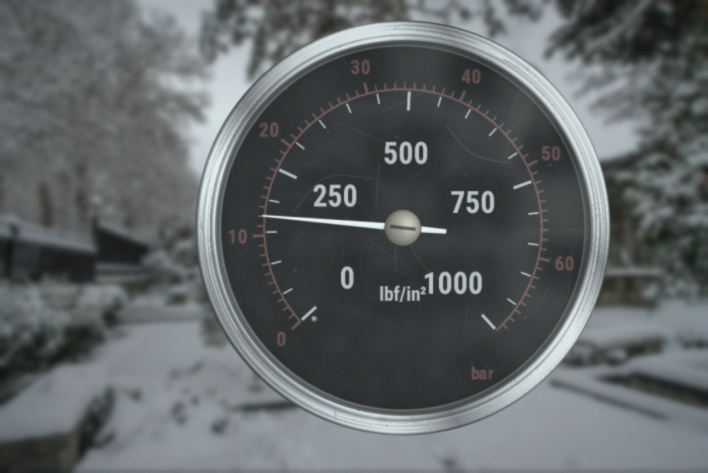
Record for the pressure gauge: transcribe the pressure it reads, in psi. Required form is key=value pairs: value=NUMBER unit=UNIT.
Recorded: value=175 unit=psi
